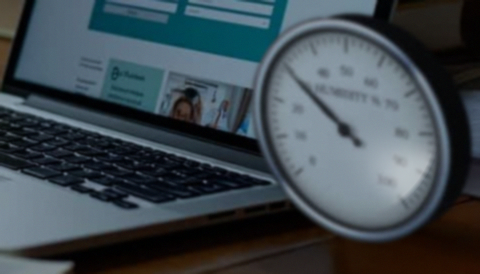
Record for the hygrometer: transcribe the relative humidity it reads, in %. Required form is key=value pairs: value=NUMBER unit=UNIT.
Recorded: value=30 unit=%
